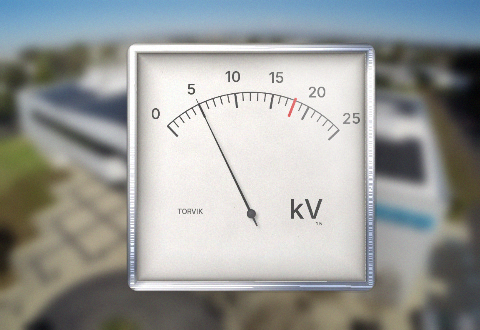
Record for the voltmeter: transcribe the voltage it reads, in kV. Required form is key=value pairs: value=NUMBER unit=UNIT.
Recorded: value=5 unit=kV
